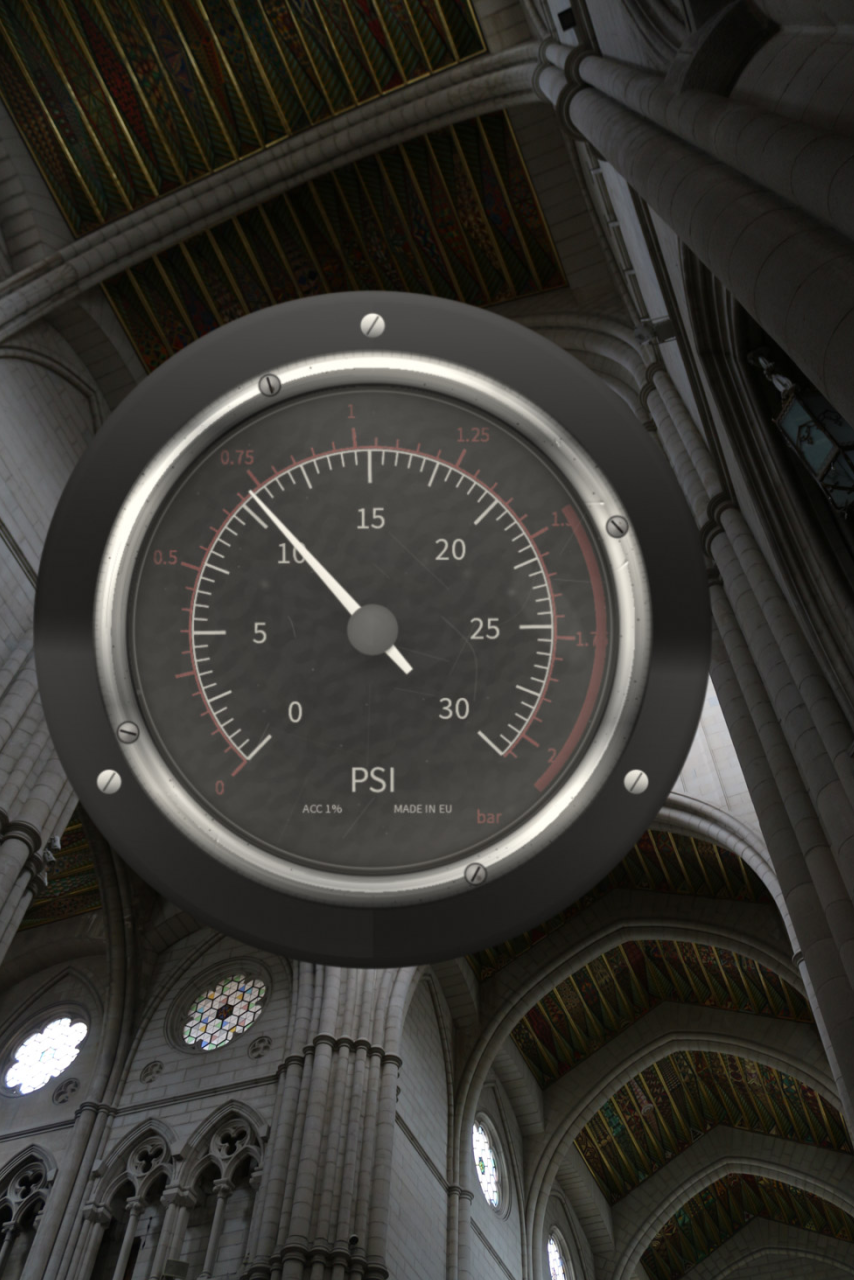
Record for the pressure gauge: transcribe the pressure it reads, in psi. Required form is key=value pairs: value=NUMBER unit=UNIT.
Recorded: value=10.5 unit=psi
